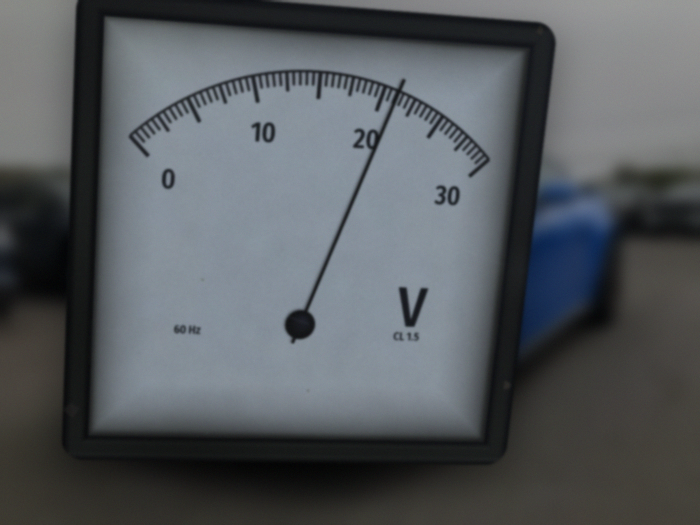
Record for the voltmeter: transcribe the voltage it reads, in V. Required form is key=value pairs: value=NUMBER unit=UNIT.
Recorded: value=21 unit=V
